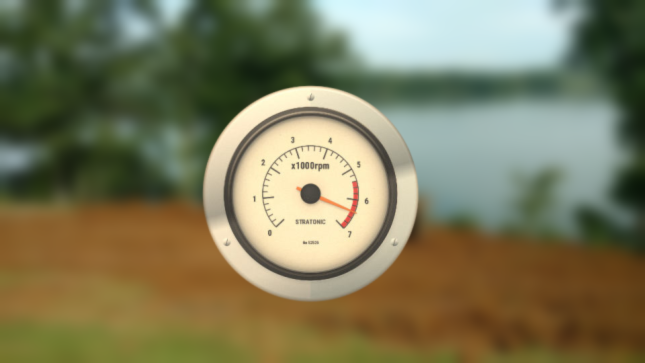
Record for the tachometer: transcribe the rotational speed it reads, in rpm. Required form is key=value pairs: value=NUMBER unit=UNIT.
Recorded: value=6400 unit=rpm
